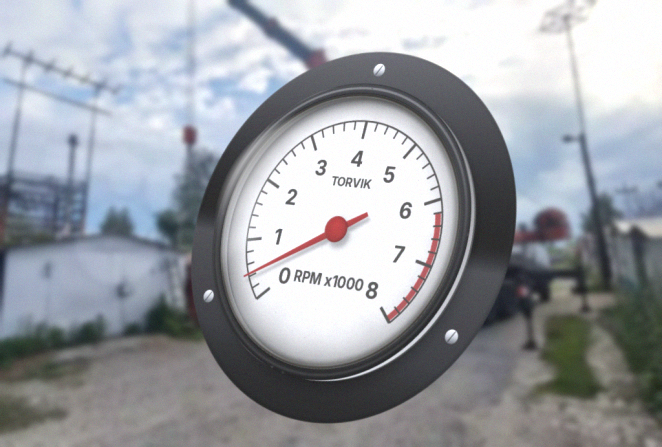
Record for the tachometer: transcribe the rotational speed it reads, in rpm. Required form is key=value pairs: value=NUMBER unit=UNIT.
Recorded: value=400 unit=rpm
